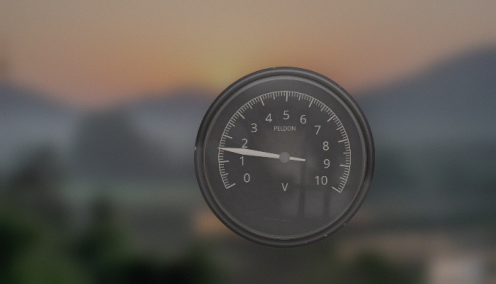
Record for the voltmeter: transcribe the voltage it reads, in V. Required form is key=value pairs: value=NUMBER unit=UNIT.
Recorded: value=1.5 unit=V
